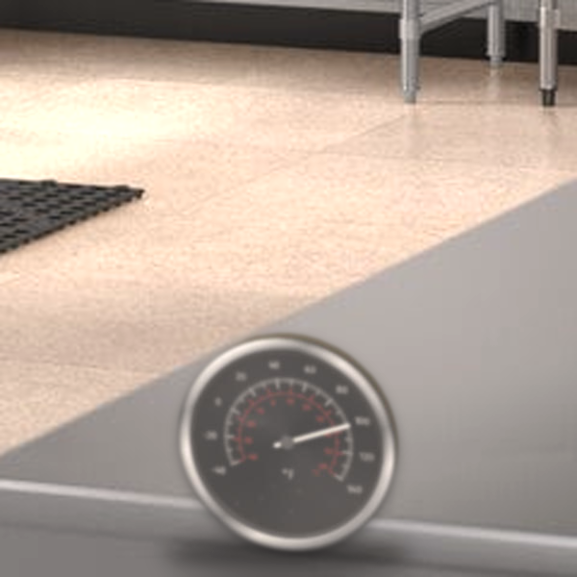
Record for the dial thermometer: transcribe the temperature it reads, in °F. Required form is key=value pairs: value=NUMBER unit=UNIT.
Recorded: value=100 unit=°F
